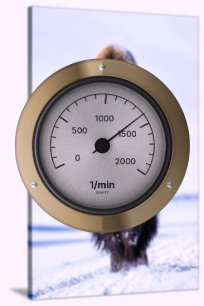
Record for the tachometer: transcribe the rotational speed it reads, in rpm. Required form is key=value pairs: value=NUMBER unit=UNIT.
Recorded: value=1400 unit=rpm
